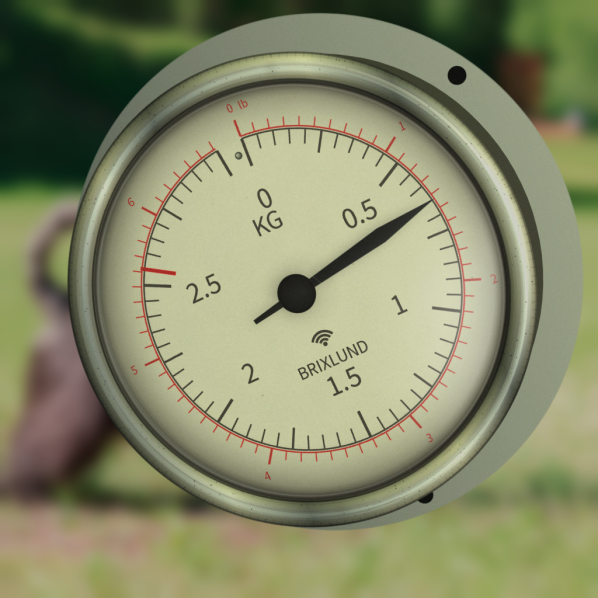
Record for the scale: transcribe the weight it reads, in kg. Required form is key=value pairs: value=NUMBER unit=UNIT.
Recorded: value=0.65 unit=kg
